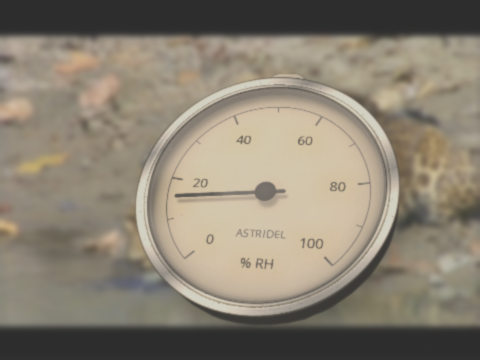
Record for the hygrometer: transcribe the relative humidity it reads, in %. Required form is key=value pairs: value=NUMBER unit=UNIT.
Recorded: value=15 unit=%
